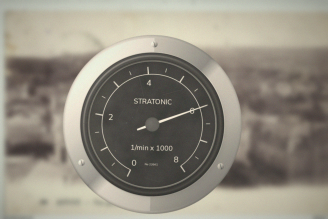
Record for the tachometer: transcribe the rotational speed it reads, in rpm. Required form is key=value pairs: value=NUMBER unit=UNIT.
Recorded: value=6000 unit=rpm
